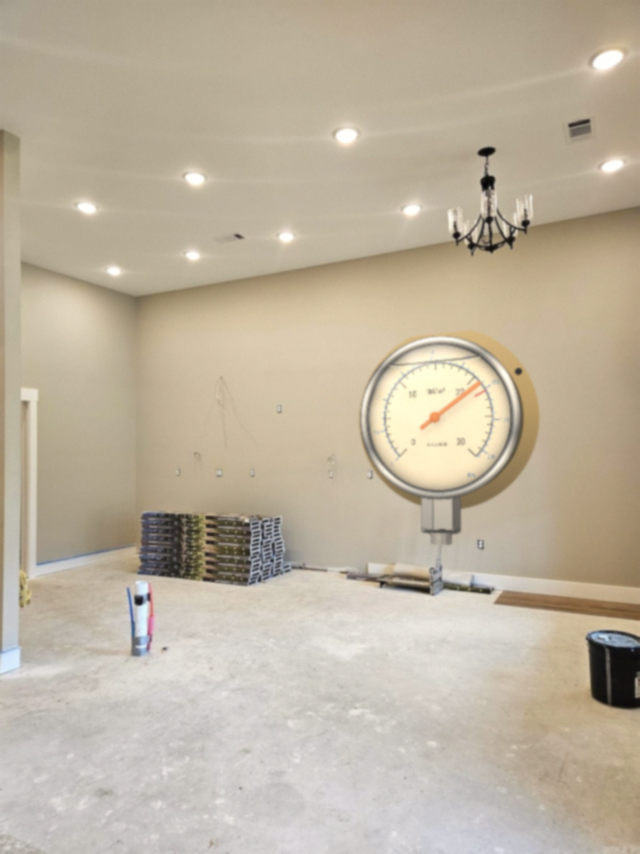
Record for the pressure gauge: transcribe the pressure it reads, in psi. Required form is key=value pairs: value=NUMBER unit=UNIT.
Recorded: value=21 unit=psi
